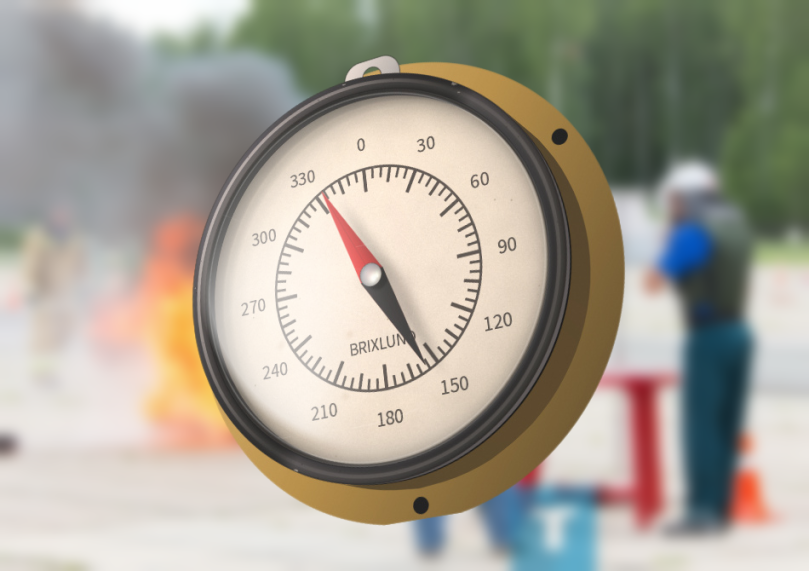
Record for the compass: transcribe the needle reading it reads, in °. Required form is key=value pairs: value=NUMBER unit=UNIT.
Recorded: value=335 unit=°
